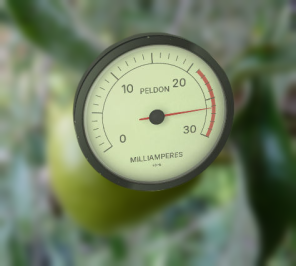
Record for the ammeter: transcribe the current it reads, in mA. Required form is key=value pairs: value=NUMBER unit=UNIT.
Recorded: value=26 unit=mA
